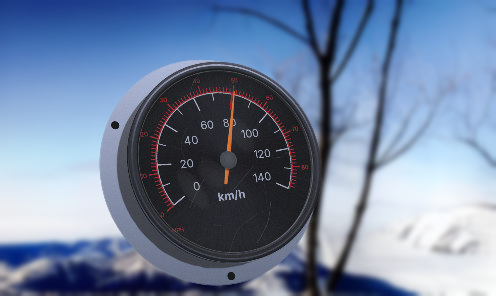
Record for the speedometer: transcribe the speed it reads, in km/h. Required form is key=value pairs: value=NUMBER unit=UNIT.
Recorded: value=80 unit=km/h
